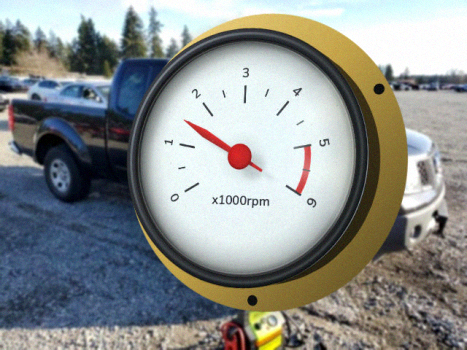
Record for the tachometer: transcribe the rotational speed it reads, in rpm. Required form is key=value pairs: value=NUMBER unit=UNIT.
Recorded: value=1500 unit=rpm
